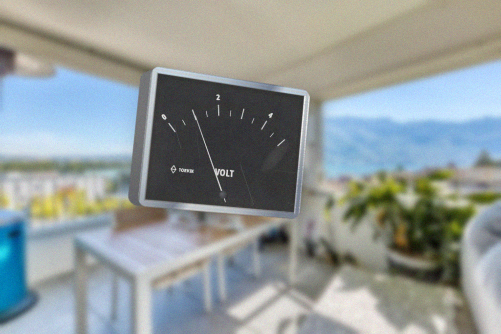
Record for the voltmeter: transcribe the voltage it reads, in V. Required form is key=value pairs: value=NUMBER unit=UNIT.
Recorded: value=1 unit=V
